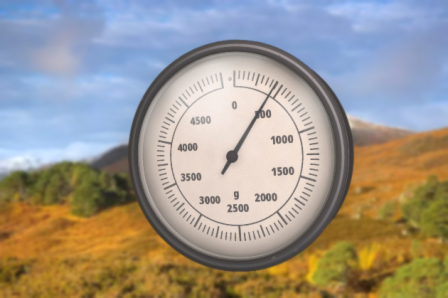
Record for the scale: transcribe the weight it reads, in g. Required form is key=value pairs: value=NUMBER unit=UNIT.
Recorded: value=450 unit=g
